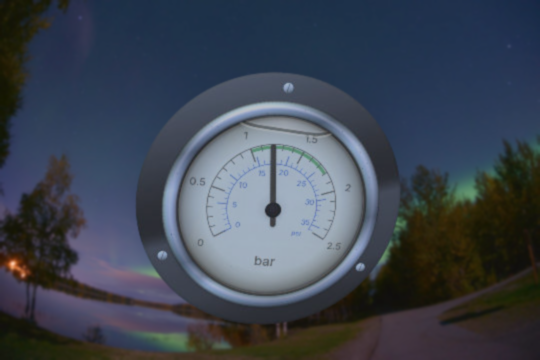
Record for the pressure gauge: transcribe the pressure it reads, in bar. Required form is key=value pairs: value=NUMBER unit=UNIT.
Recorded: value=1.2 unit=bar
